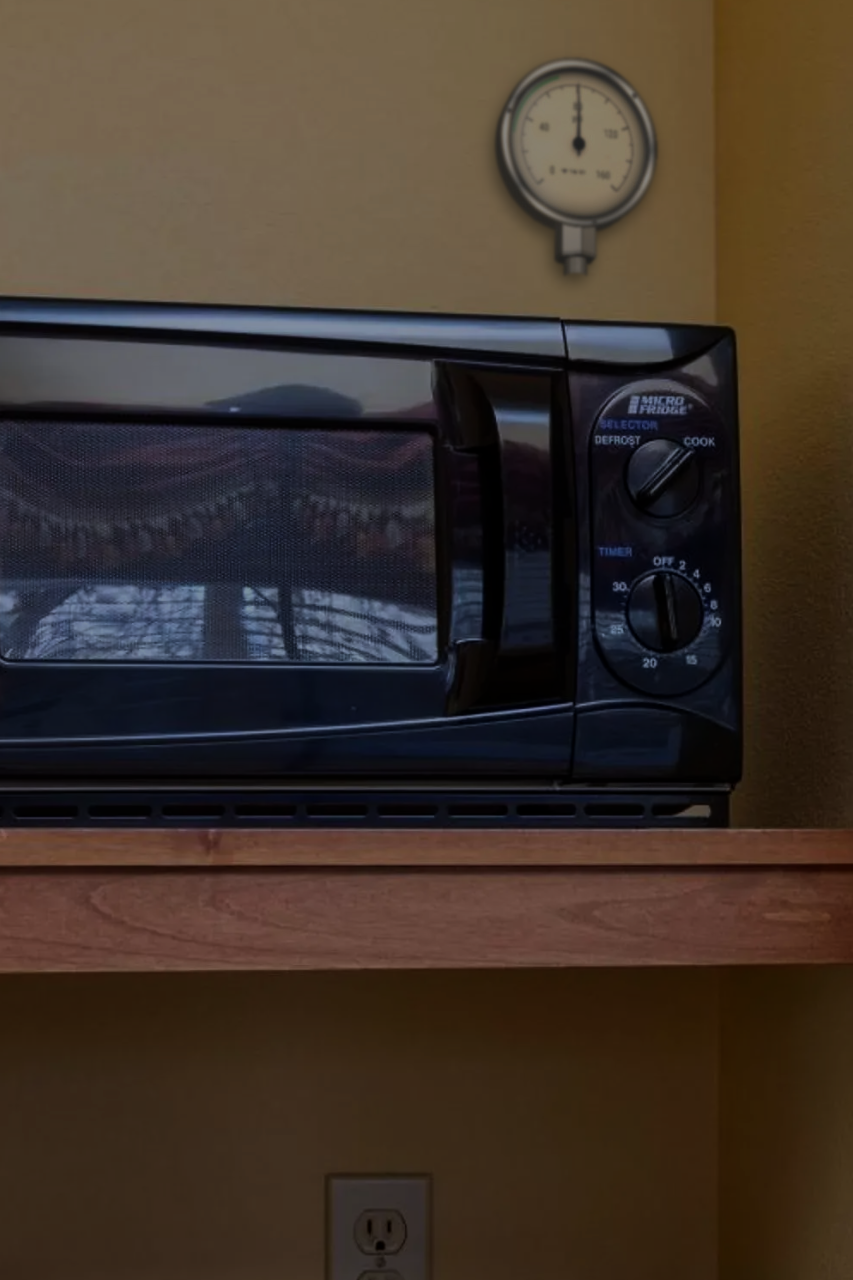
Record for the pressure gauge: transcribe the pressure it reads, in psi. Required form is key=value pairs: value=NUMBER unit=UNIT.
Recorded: value=80 unit=psi
